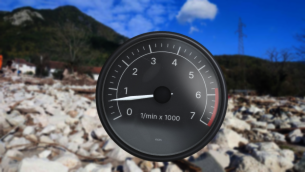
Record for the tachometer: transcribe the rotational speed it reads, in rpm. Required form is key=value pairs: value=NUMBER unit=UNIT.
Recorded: value=600 unit=rpm
